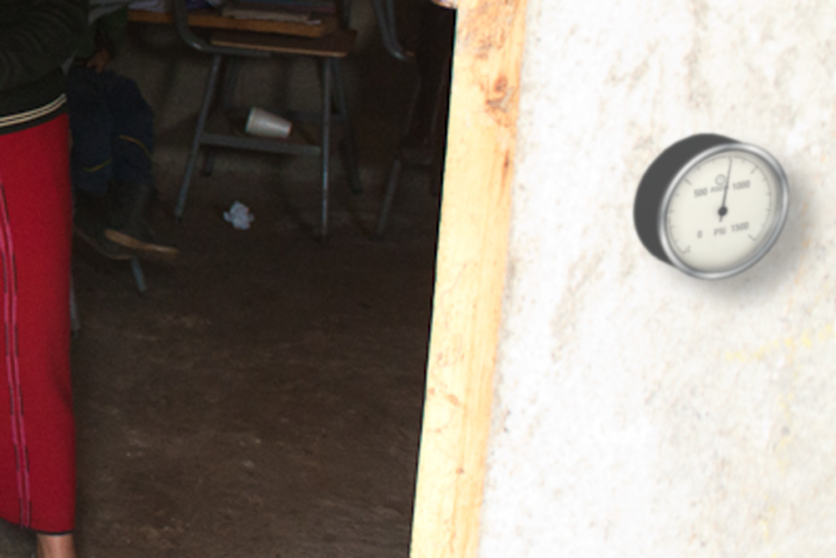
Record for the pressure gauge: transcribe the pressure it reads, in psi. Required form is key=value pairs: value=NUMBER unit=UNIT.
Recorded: value=800 unit=psi
